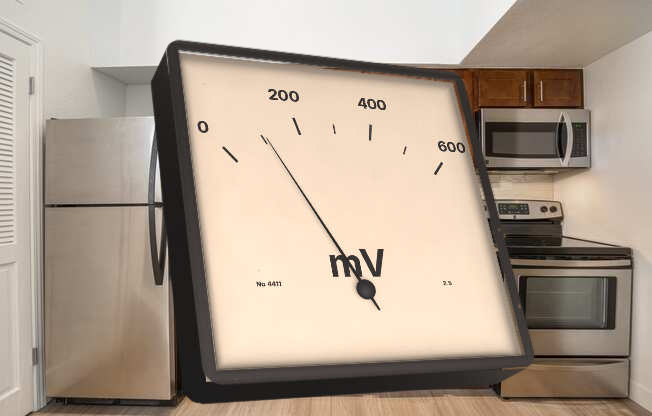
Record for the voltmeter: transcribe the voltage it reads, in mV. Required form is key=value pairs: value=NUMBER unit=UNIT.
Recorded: value=100 unit=mV
